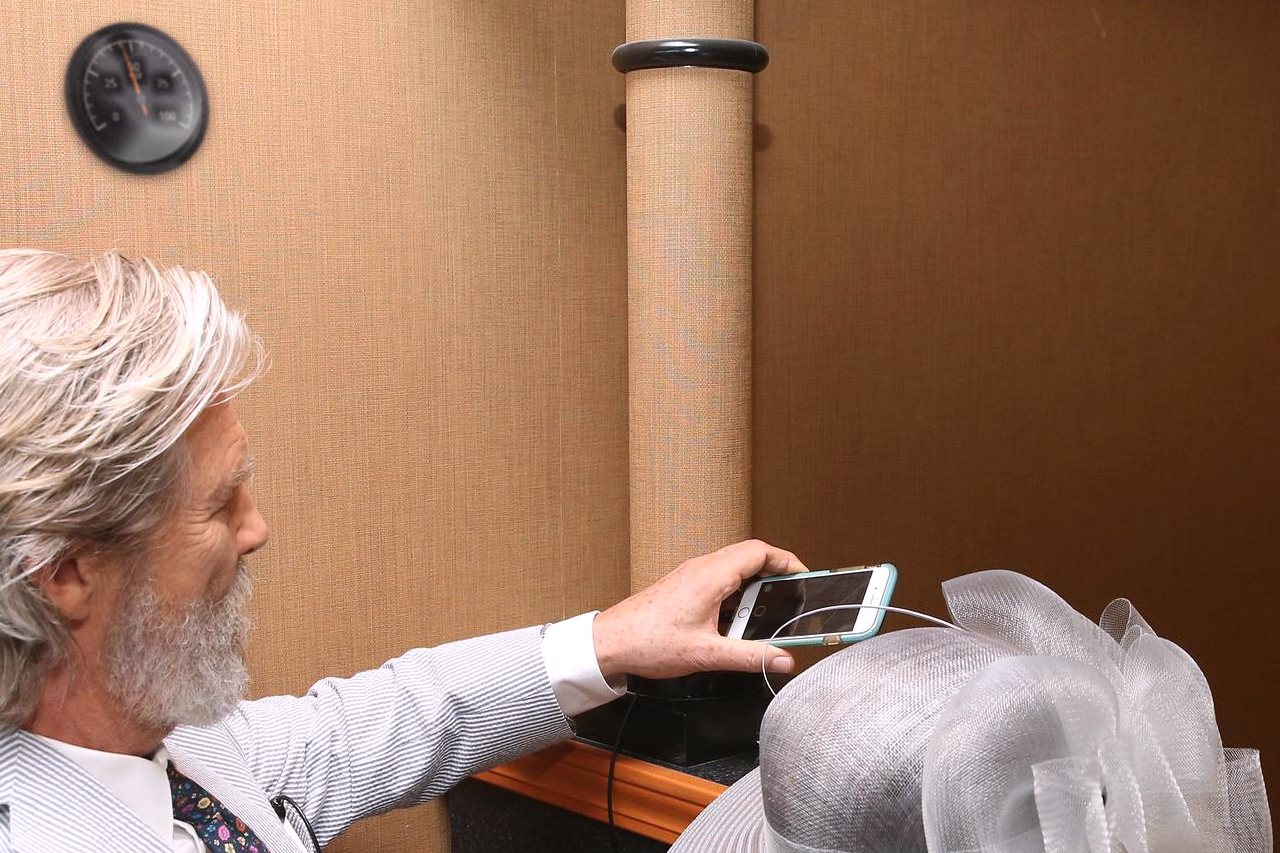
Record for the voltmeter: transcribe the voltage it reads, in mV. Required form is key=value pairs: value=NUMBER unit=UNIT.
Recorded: value=45 unit=mV
